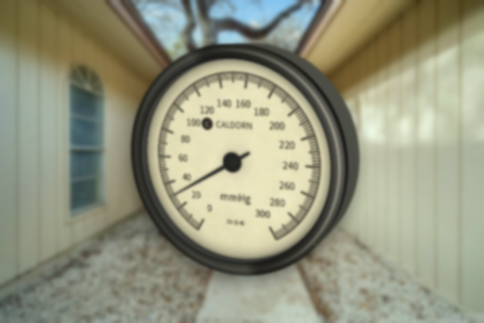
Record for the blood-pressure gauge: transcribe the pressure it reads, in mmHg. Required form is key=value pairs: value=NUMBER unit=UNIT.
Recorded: value=30 unit=mmHg
